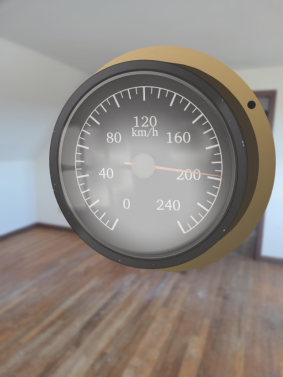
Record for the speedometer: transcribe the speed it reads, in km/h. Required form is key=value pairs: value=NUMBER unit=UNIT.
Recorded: value=197.5 unit=km/h
